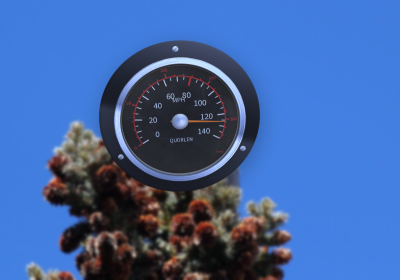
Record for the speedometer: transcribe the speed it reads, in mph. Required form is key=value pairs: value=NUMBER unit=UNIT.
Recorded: value=125 unit=mph
